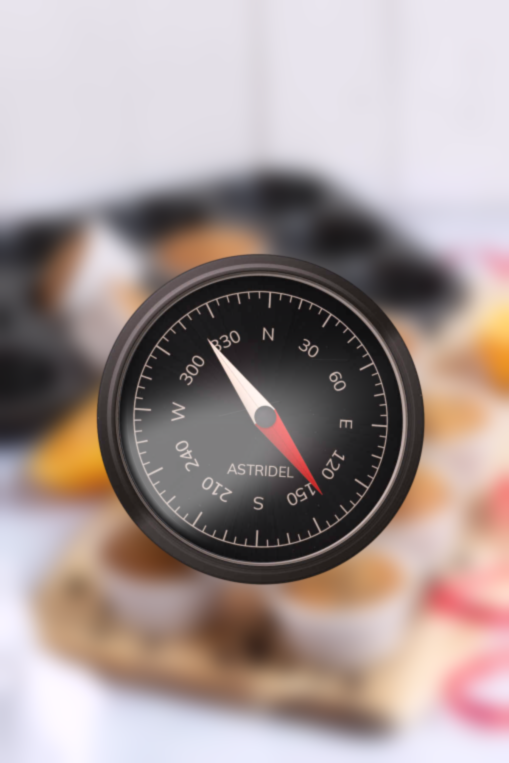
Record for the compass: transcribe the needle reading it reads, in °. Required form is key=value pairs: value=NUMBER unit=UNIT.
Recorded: value=140 unit=°
